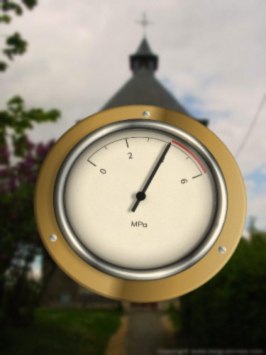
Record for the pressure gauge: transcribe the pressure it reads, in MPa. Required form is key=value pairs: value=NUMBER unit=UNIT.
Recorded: value=4 unit=MPa
